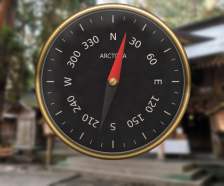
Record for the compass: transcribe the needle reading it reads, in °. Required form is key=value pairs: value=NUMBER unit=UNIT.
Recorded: value=15 unit=°
